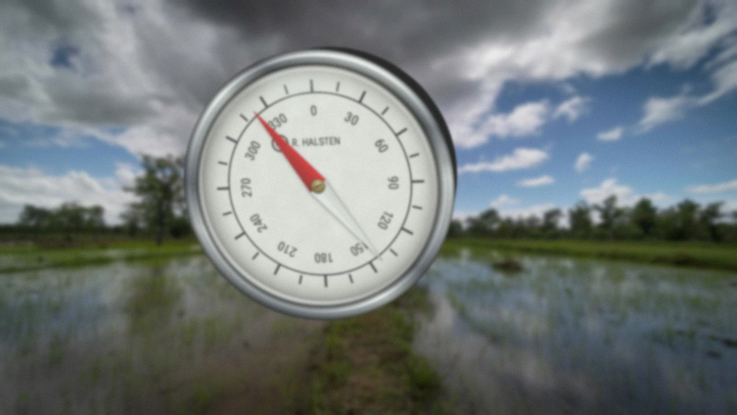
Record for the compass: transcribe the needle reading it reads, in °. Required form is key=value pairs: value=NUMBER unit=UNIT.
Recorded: value=322.5 unit=°
